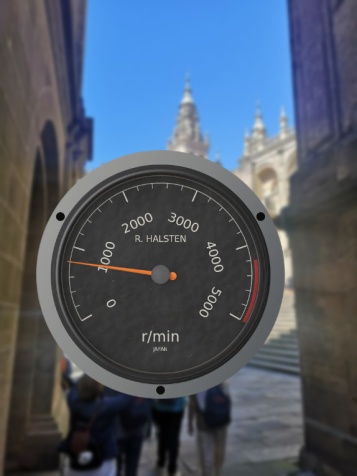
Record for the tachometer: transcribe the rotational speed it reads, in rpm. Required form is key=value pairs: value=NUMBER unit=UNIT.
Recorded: value=800 unit=rpm
